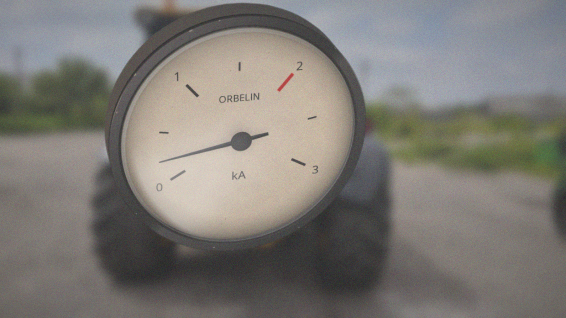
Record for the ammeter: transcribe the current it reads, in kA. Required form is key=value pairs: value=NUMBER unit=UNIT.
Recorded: value=0.25 unit=kA
